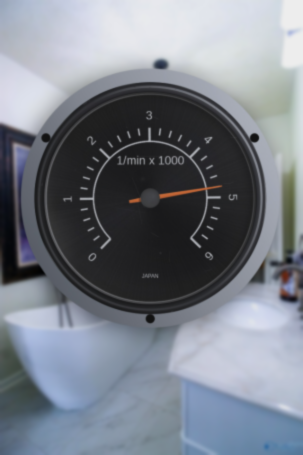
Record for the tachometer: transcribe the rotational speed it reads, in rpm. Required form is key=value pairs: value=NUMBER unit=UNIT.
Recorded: value=4800 unit=rpm
